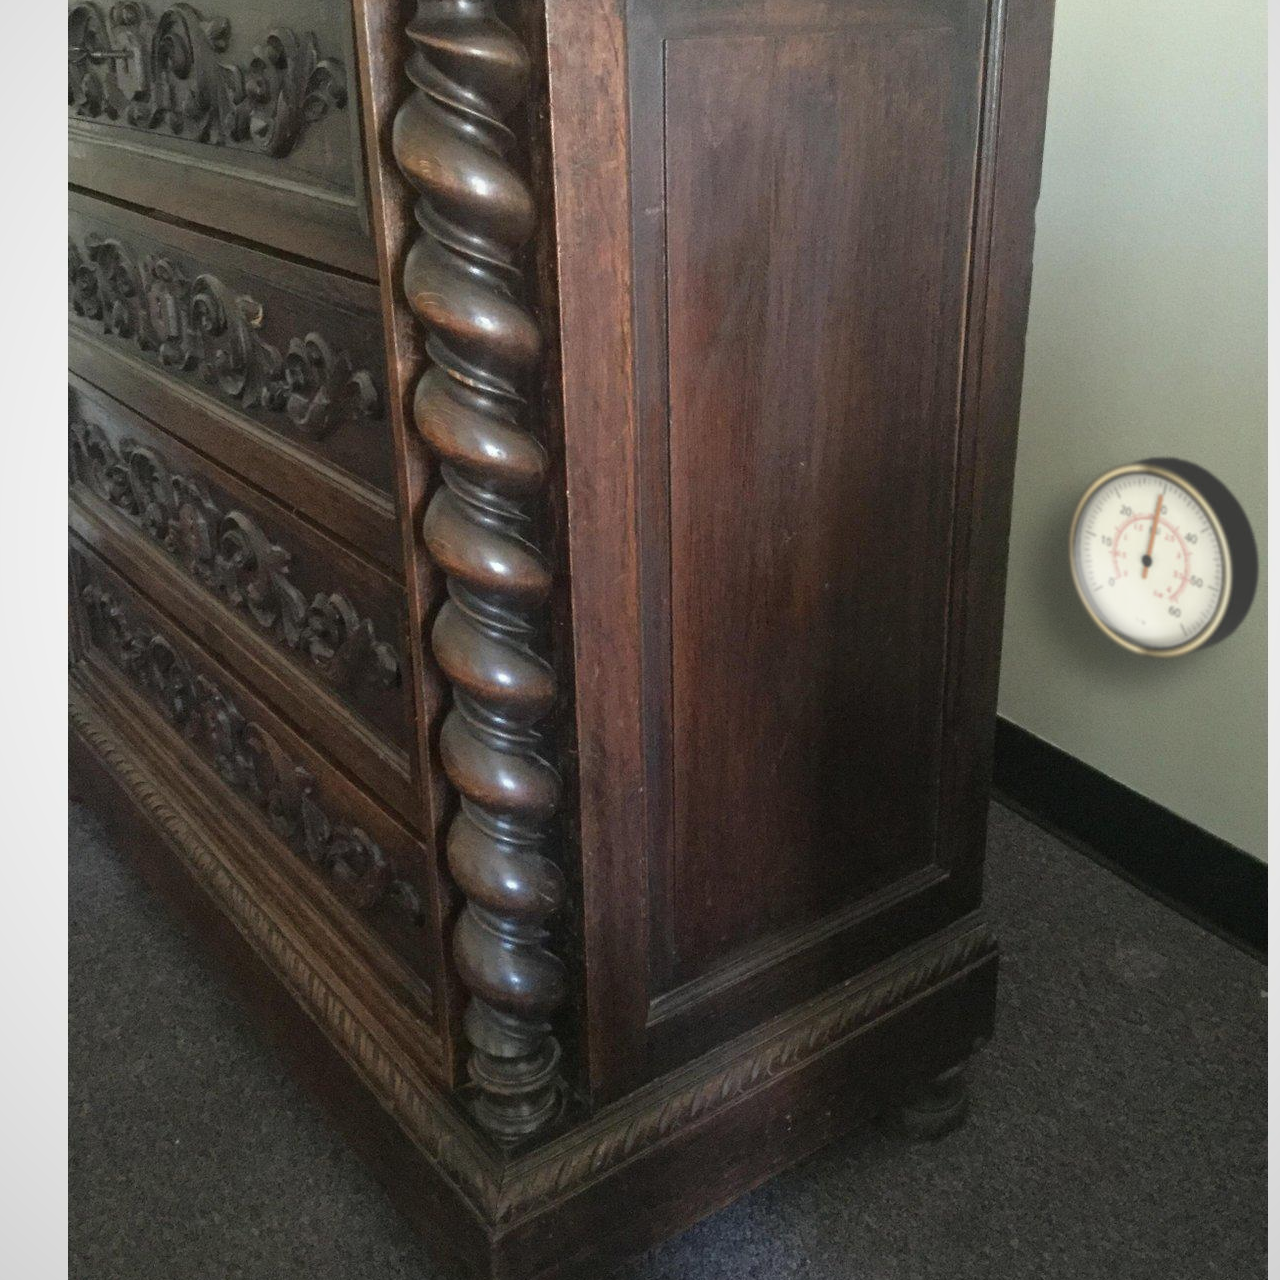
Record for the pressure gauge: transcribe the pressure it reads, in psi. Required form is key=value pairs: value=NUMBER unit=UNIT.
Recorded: value=30 unit=psi
